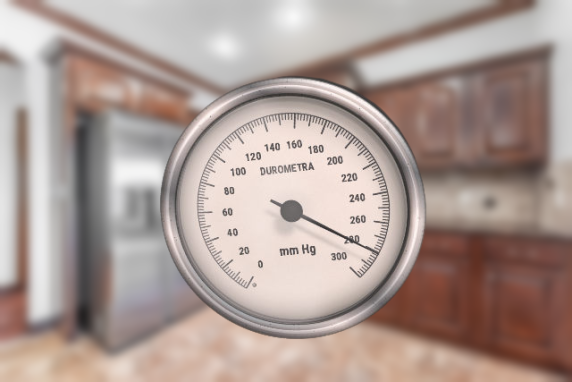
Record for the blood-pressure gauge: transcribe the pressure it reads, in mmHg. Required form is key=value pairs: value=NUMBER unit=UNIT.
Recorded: value=280 unit=mmHg
